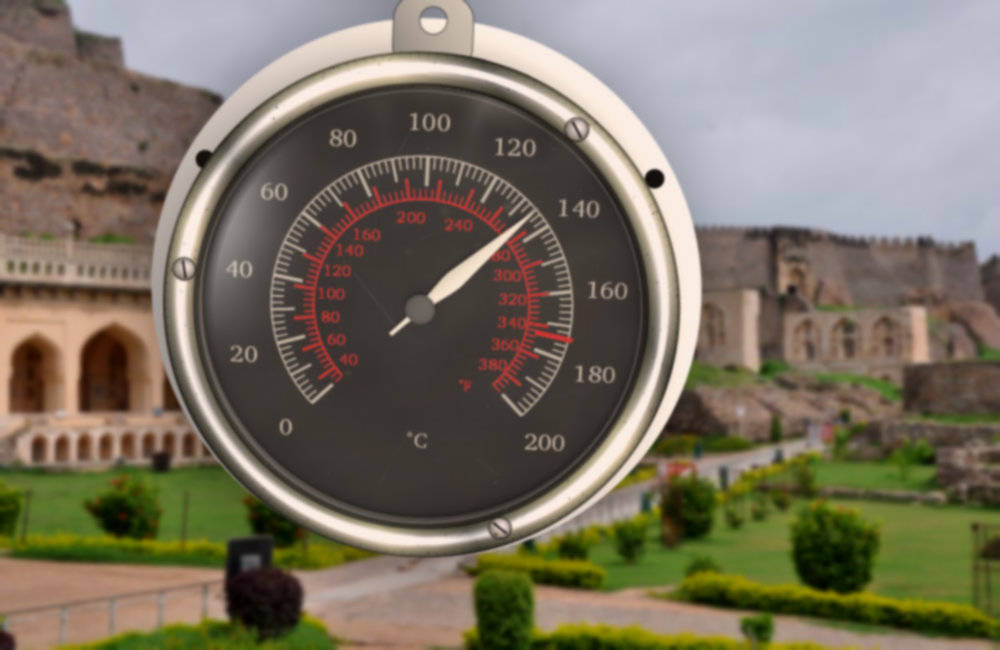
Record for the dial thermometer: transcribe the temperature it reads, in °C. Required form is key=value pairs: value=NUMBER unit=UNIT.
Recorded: value=134 unit=°C
